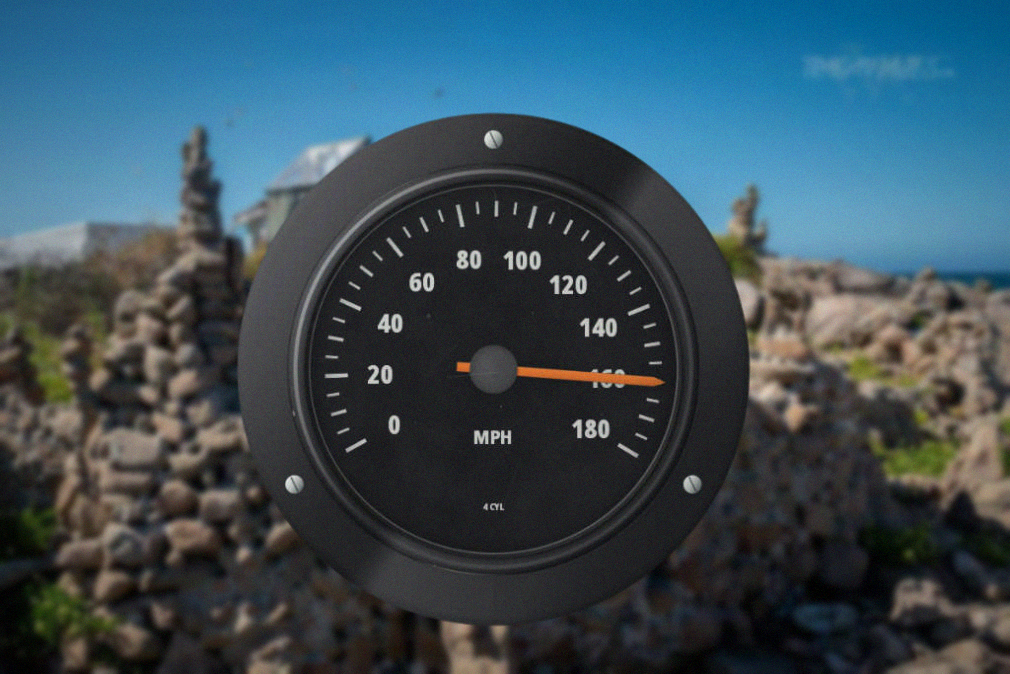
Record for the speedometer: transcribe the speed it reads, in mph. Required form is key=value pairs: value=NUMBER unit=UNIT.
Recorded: value=160 unit=mph
